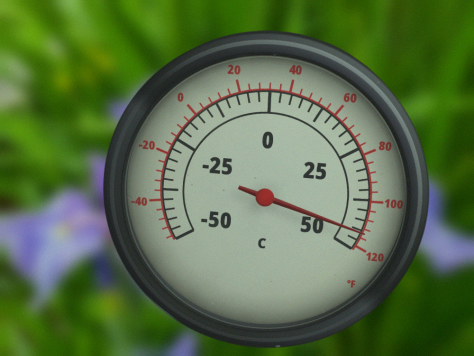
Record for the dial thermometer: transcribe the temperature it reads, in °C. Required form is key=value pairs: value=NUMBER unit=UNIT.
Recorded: value=45 unit=°C
